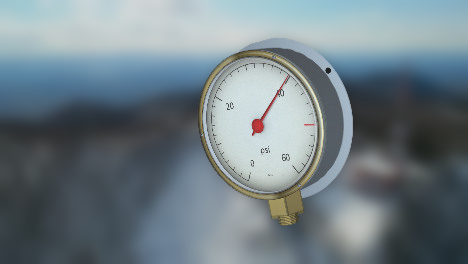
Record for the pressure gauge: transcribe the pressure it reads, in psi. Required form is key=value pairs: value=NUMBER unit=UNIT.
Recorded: value=40 unit=psi
